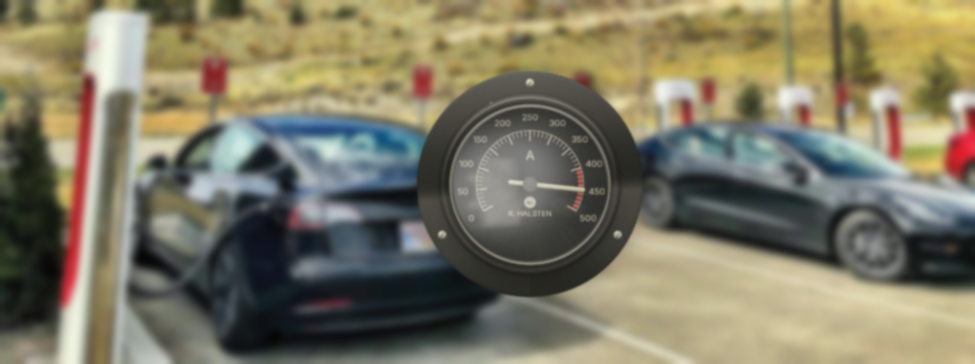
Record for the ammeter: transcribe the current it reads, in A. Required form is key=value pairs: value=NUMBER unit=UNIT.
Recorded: value=450 unit=A
